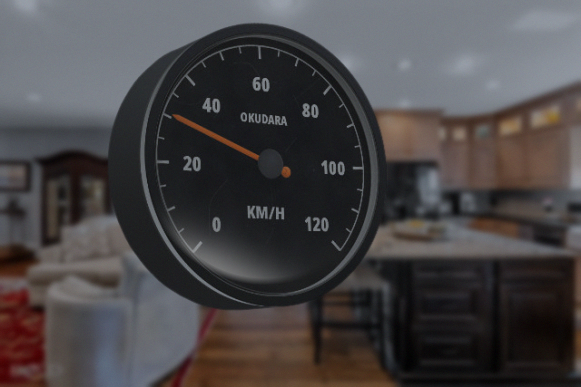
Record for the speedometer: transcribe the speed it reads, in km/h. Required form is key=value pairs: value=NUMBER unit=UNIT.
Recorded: value=30 unit=km/h
